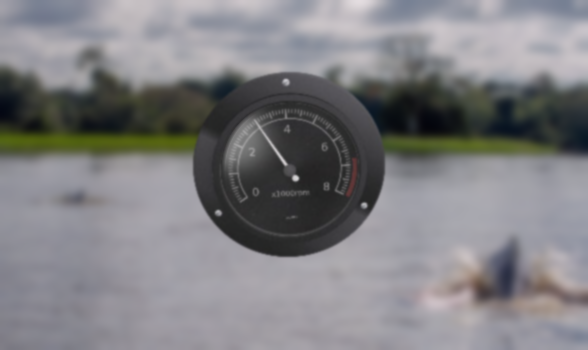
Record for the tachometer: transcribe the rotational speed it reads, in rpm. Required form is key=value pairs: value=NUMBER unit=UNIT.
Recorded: value=3000 unit=rpm
